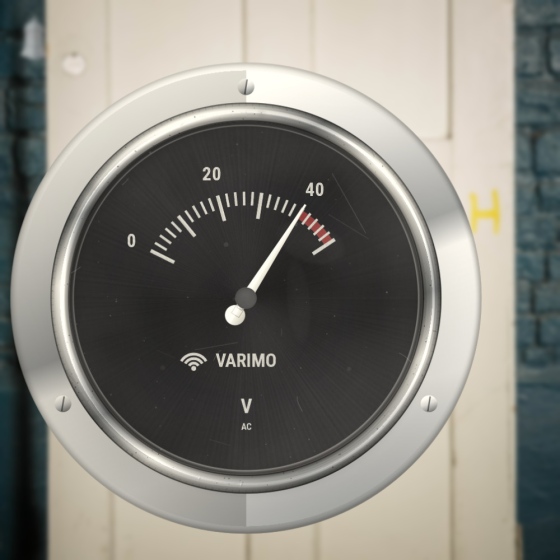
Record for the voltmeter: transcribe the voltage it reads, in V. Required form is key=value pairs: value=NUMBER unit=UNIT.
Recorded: value=40 unit=V
